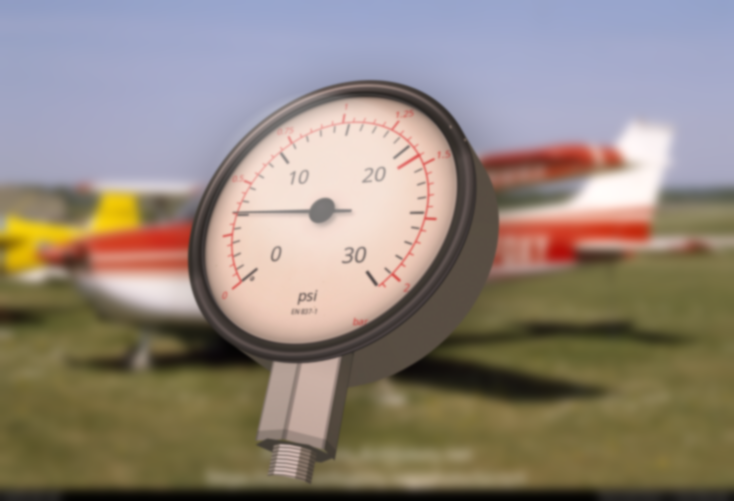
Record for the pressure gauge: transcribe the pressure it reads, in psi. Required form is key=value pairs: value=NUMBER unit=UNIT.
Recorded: value=5 unit=psi
